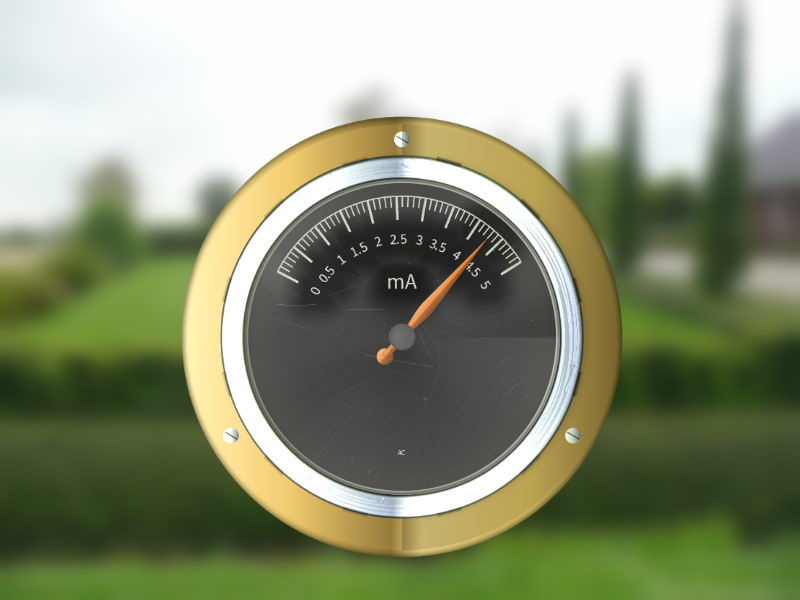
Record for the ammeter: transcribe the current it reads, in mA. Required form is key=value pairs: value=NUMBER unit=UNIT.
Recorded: value=4.3 unit=mA
